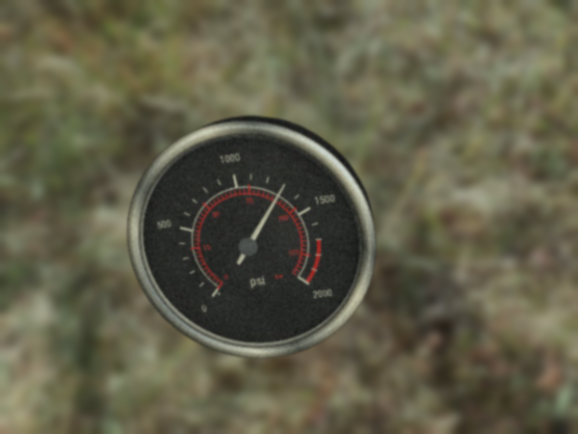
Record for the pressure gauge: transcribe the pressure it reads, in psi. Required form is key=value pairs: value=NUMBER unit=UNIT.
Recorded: value=1300 unit=psi
